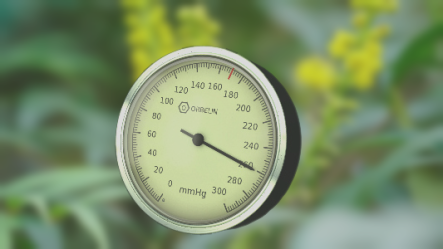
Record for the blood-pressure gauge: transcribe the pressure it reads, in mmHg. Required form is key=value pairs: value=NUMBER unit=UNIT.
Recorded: value=260 unit=mmHg
